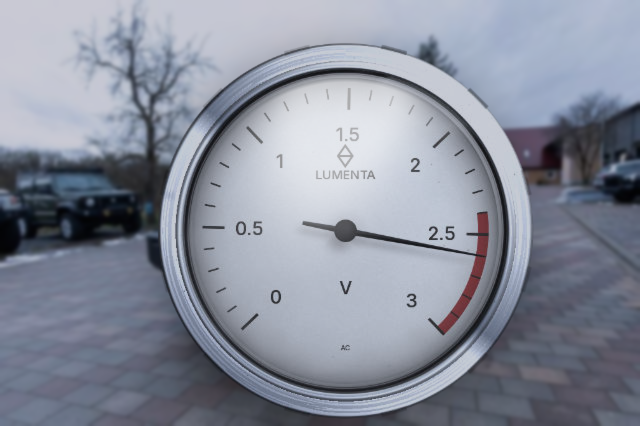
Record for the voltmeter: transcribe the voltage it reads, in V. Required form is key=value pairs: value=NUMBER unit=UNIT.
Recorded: value=2.6 unit=V
